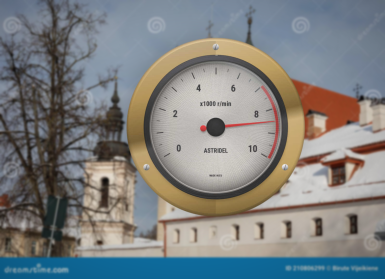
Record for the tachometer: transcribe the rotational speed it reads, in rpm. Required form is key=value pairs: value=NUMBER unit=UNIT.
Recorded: value=8500 unit=rpm
